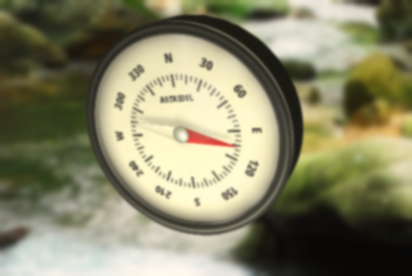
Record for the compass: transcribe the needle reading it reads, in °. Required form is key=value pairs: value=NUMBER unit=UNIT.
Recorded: value=105 unit=°
